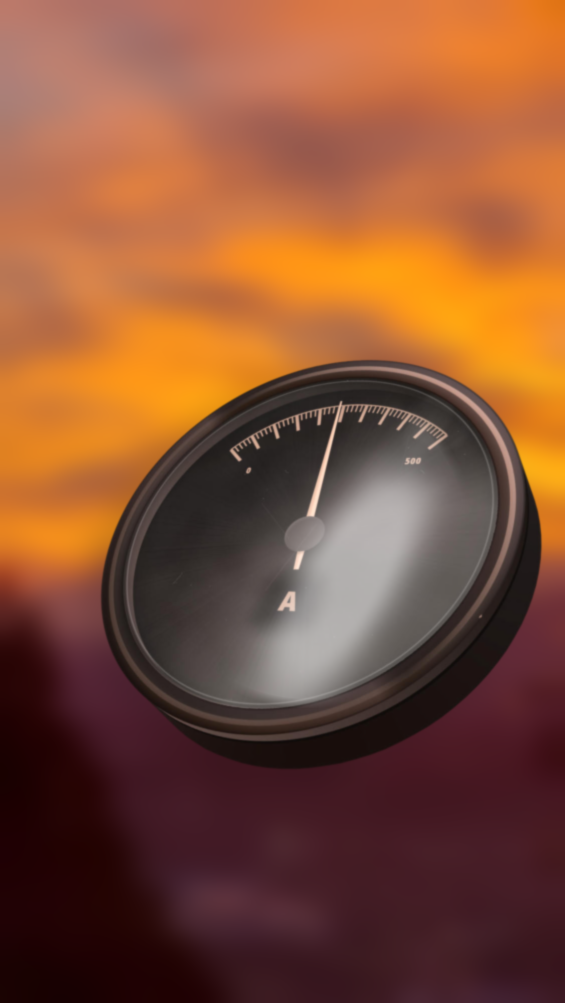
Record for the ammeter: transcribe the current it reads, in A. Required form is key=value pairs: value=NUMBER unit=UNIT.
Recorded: value=250 unit=A
